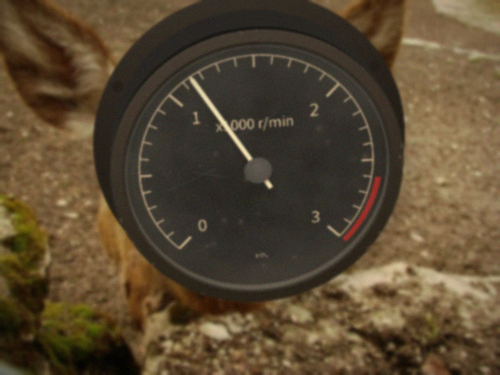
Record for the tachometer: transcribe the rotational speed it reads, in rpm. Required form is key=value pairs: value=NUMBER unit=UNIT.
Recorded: value=1150 unit=rpm
